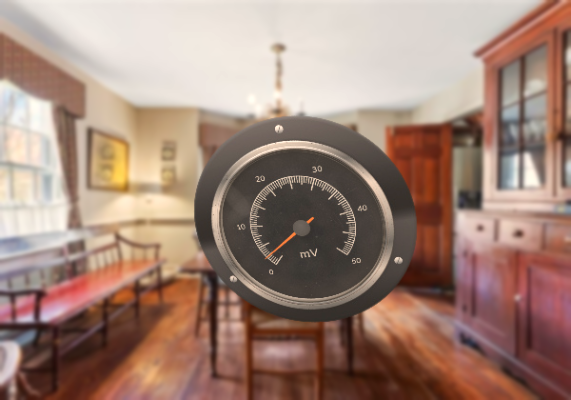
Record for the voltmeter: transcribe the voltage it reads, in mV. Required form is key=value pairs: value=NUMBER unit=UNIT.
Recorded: value=2.5 unit=mV
